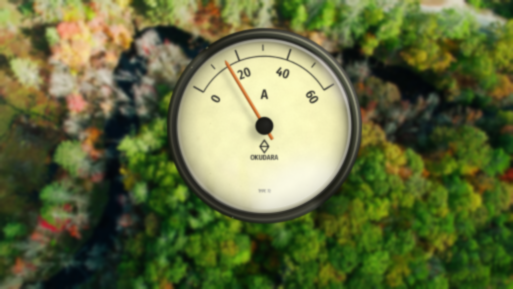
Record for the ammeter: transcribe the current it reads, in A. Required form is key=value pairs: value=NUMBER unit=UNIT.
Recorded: value=15 unit=A
